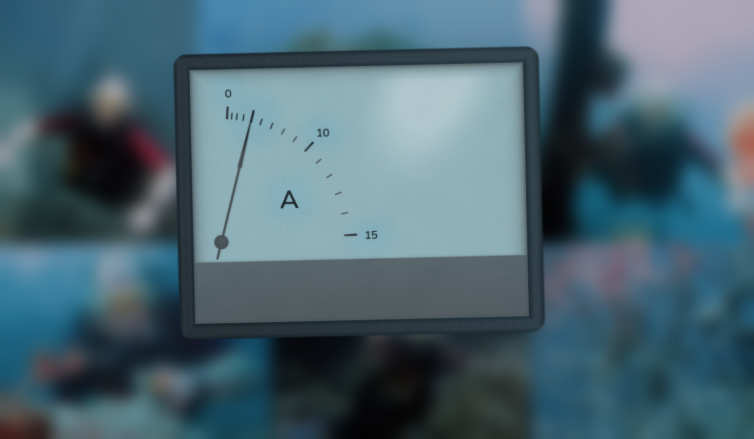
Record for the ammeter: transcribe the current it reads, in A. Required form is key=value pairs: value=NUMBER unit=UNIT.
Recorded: value=5 unit=A
